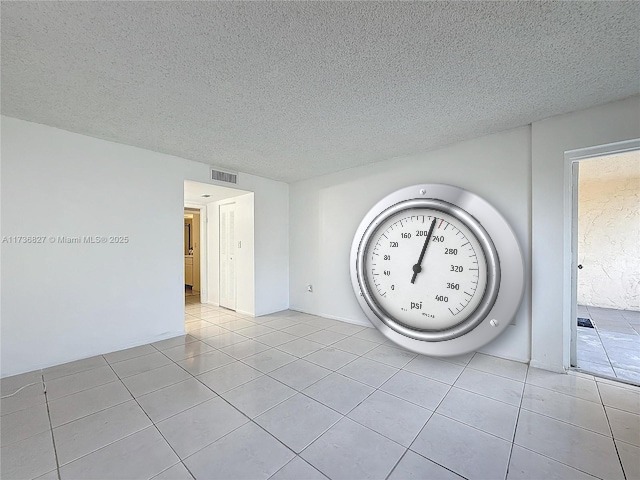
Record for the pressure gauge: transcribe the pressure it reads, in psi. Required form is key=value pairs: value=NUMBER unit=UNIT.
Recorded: value=220 unit=psi
